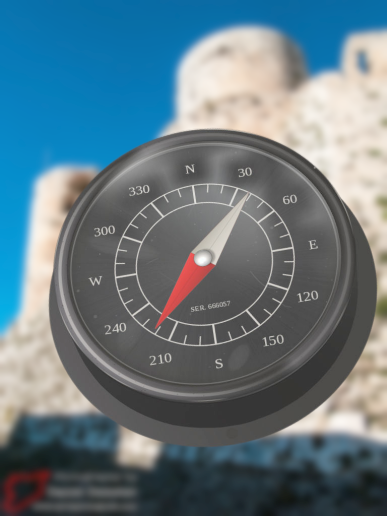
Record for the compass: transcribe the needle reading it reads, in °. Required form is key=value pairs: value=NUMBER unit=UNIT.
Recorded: value=220 unit=°
